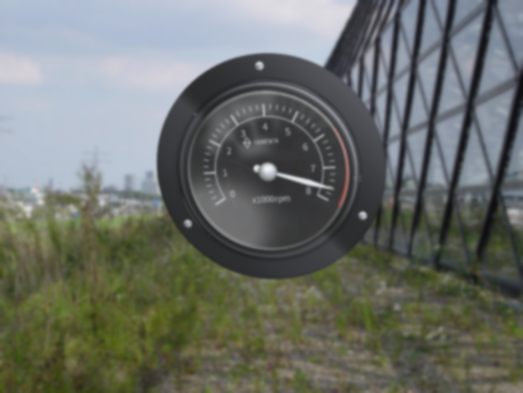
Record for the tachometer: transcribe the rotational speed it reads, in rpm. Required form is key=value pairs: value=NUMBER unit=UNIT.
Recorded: value=7600 unit=rpm
